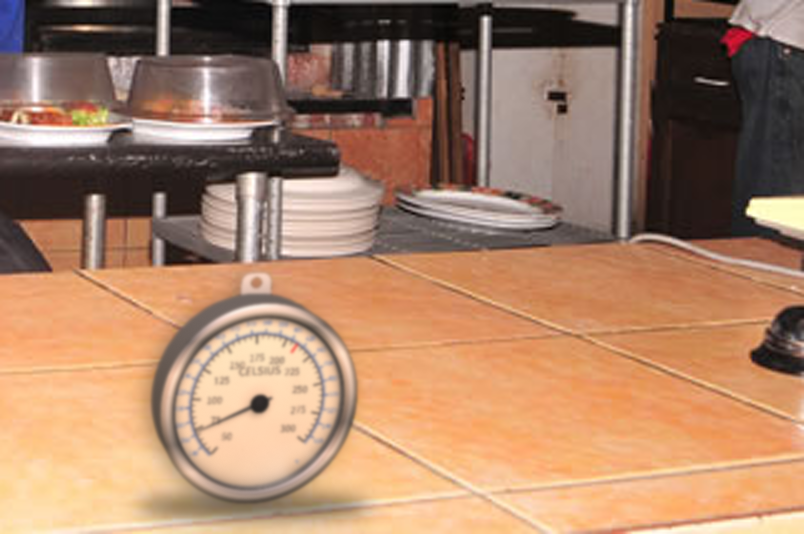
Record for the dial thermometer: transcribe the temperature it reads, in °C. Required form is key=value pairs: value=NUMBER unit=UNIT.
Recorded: value=75 unit=°C
